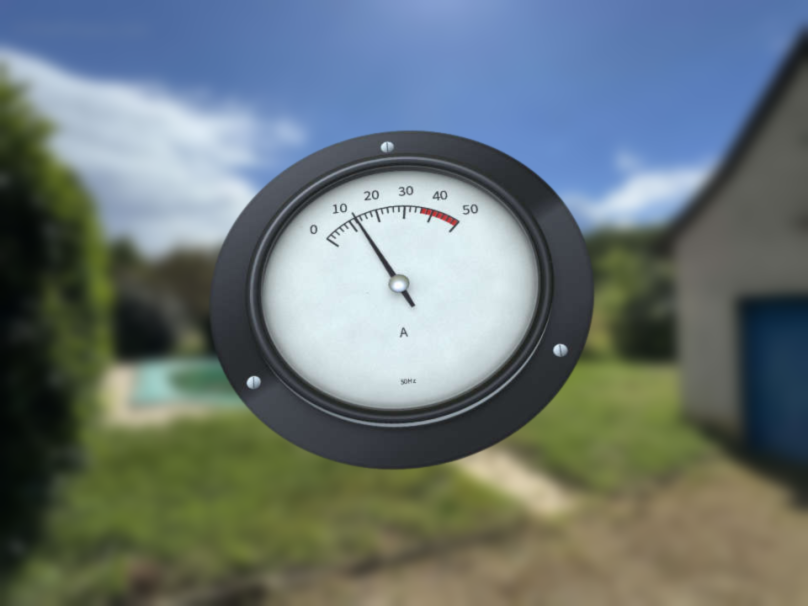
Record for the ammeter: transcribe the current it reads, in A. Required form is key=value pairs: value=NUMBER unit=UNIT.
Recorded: value=12 unit=A
